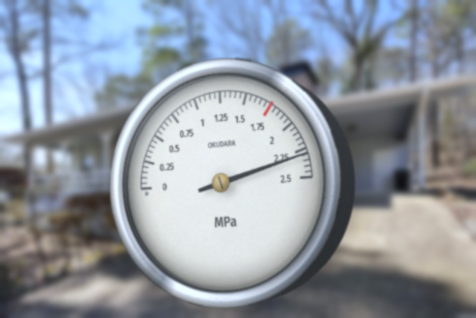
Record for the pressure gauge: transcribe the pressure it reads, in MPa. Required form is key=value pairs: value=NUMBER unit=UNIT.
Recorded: value=2.3 unit=MPa
